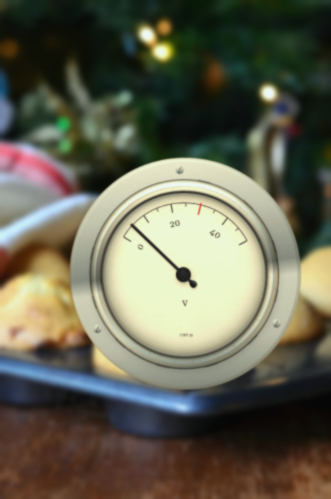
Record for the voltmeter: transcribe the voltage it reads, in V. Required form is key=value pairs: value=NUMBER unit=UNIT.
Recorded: value=5 unit=V
